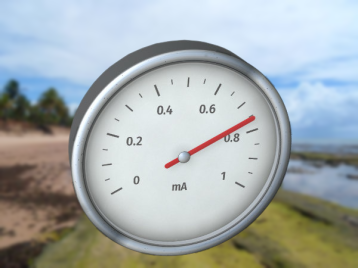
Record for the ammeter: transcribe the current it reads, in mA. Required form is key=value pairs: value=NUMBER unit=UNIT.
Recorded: value=0.75 unit=mA
